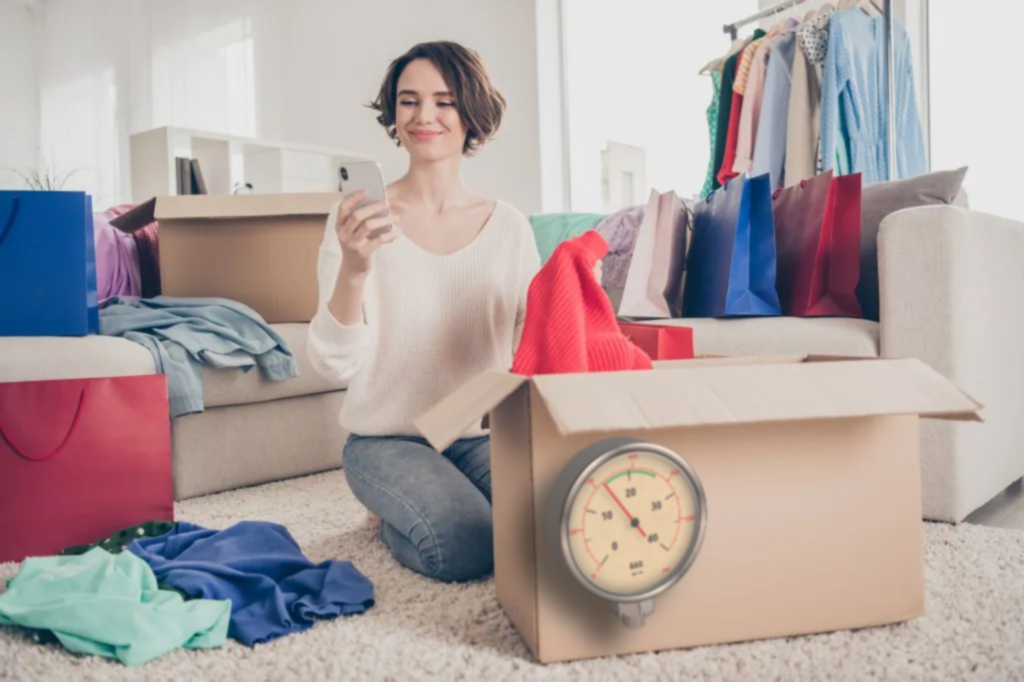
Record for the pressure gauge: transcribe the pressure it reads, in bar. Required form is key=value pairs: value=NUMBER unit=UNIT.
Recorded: value=15 unit=bar
